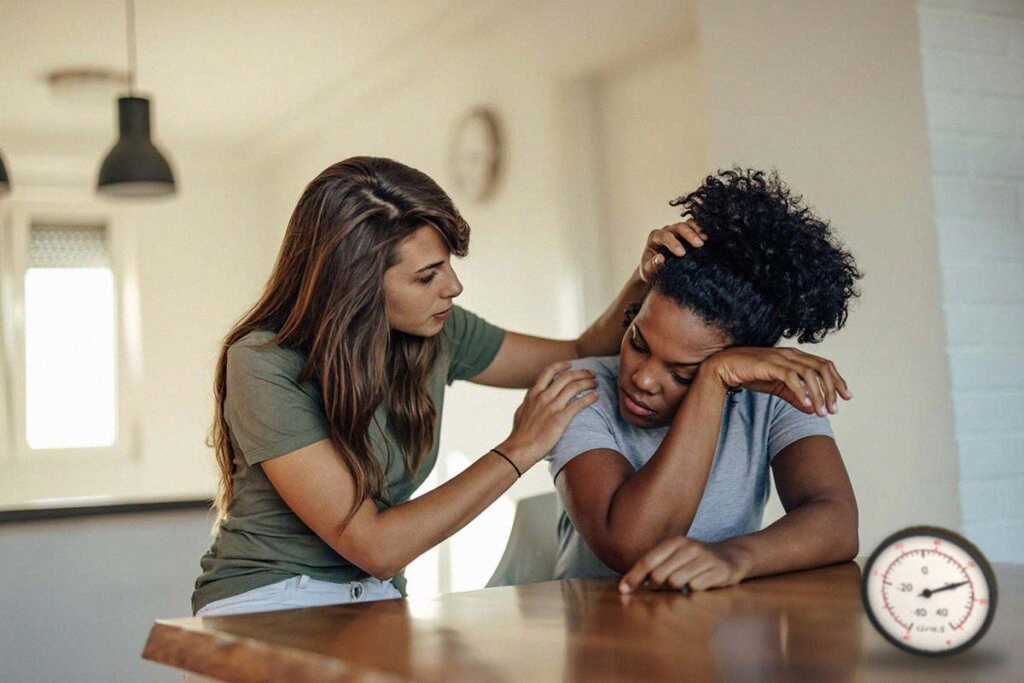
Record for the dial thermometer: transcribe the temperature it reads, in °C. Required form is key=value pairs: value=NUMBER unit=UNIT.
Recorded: value=20 unit=°C
